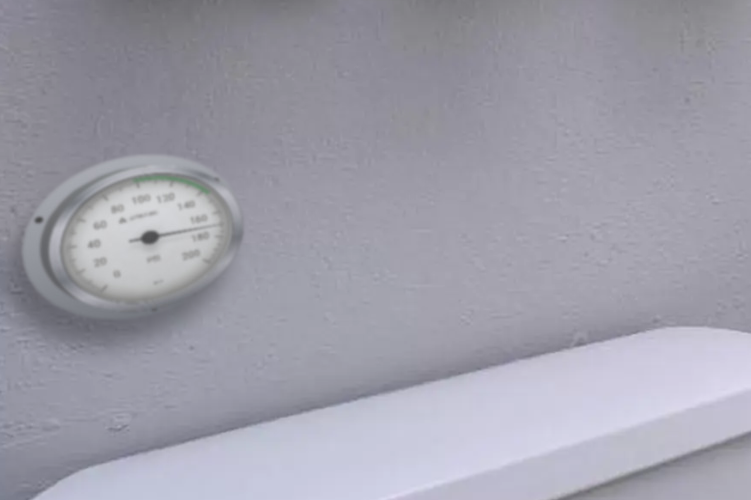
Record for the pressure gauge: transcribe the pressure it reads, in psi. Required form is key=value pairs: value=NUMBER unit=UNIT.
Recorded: value=170 unit=psi
